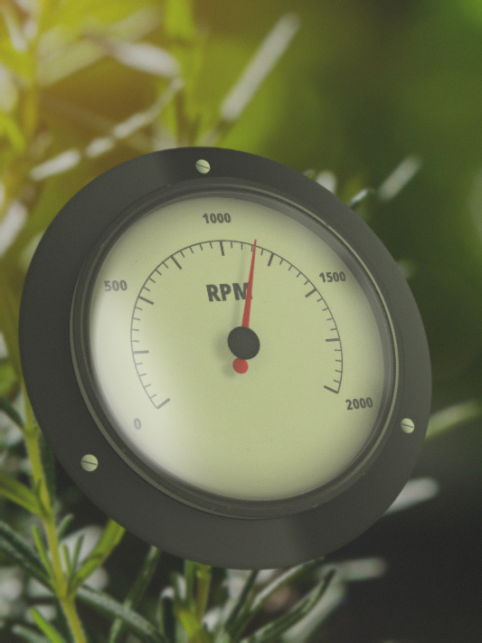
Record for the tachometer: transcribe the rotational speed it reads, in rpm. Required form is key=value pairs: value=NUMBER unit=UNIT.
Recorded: value=1150 unit=rpm
